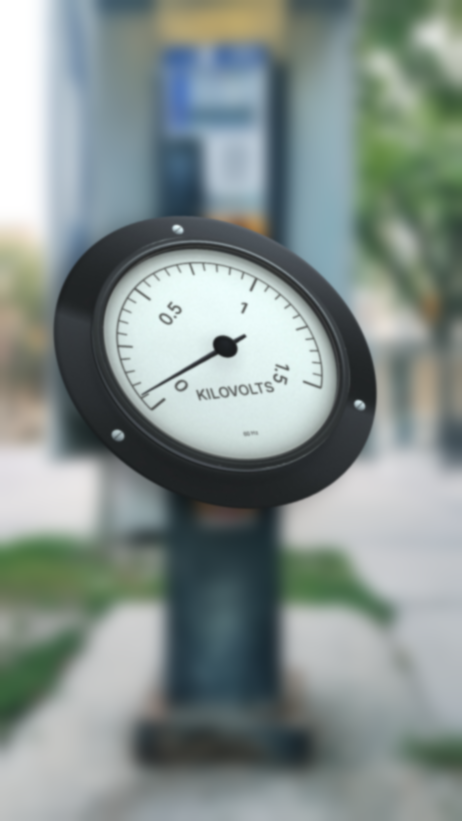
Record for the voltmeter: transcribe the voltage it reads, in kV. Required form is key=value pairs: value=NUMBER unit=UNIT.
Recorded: value=0.05 unit=kV
